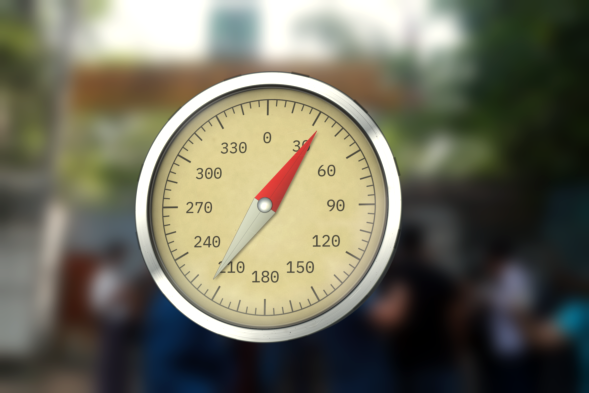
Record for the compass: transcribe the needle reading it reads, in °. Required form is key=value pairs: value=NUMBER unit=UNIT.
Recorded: value=35 unit=°
